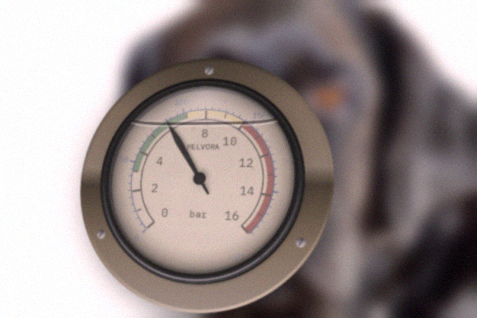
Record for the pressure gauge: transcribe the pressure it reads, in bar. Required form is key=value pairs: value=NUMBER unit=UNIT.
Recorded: value=6 unit=bar
